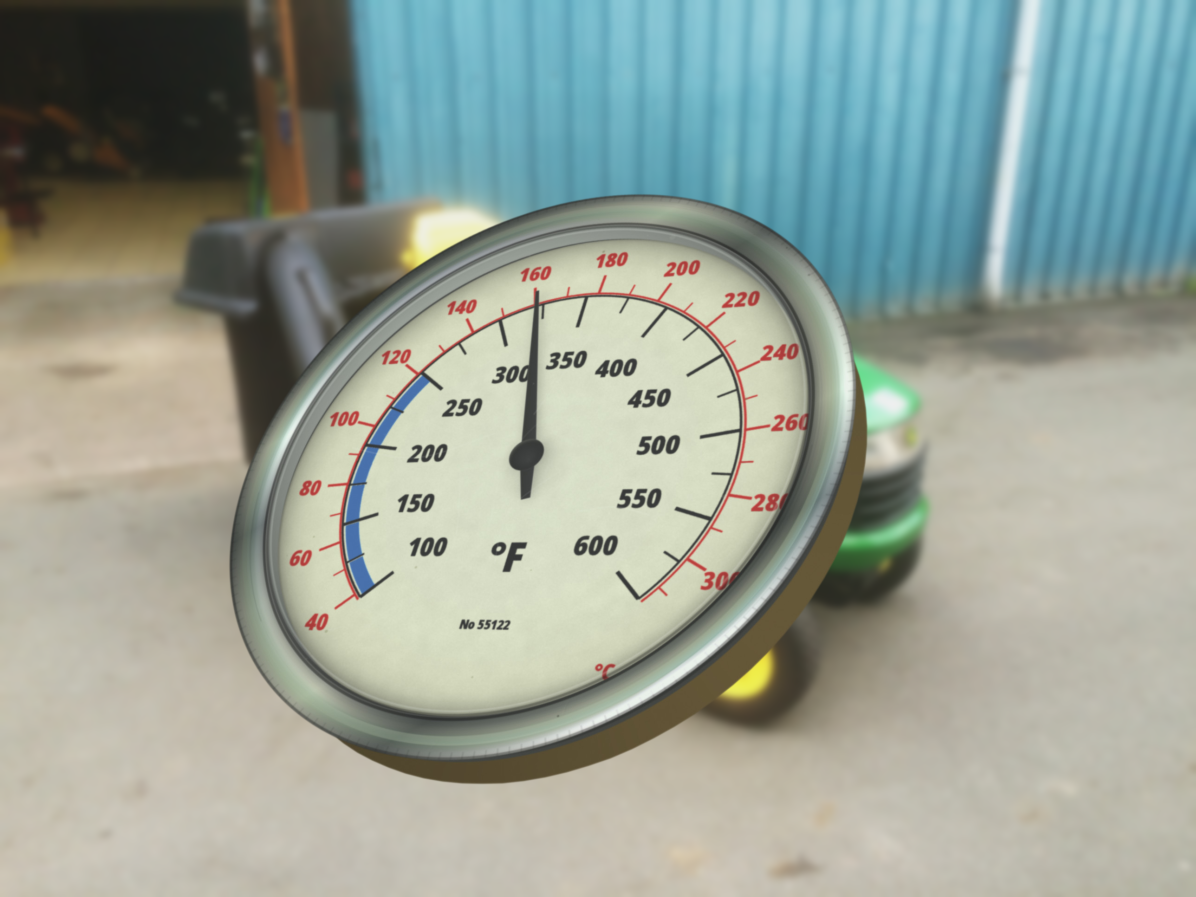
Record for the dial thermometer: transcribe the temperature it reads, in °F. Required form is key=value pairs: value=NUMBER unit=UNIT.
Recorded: value=325 unit=°F
